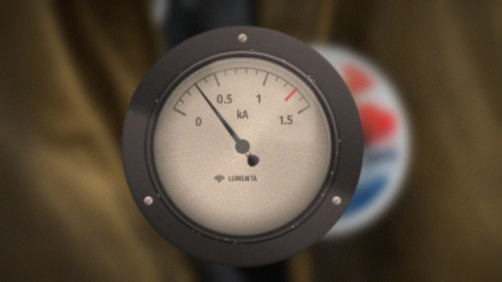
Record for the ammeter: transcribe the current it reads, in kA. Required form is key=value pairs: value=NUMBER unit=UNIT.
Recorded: value=0.3 unit=kA
